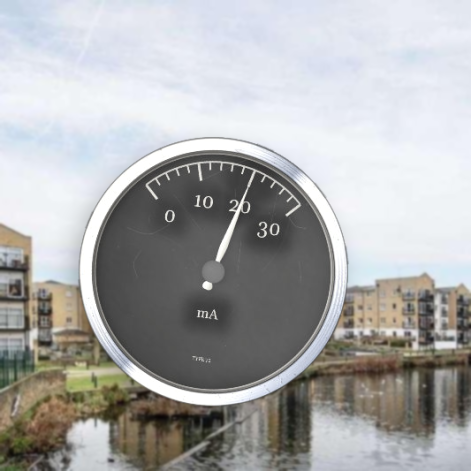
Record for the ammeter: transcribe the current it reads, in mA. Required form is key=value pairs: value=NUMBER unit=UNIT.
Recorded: value=20 unit=mA
